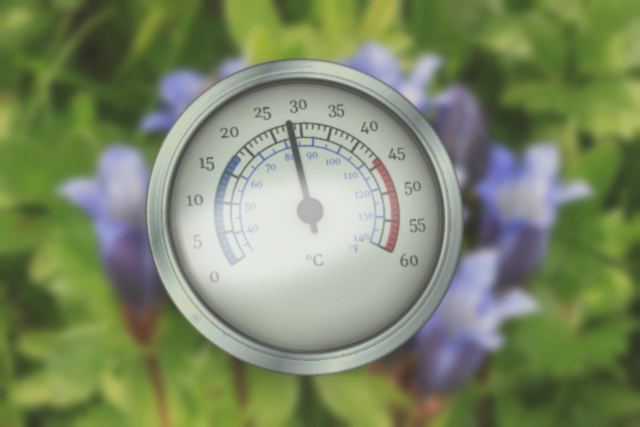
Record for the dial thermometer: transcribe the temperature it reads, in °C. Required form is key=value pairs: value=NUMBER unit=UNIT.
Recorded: value=28 unit=°C
